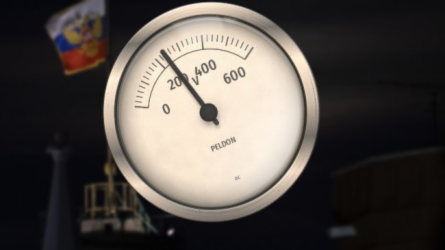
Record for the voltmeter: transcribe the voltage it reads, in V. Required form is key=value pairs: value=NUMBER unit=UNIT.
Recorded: value=240 unit=V
